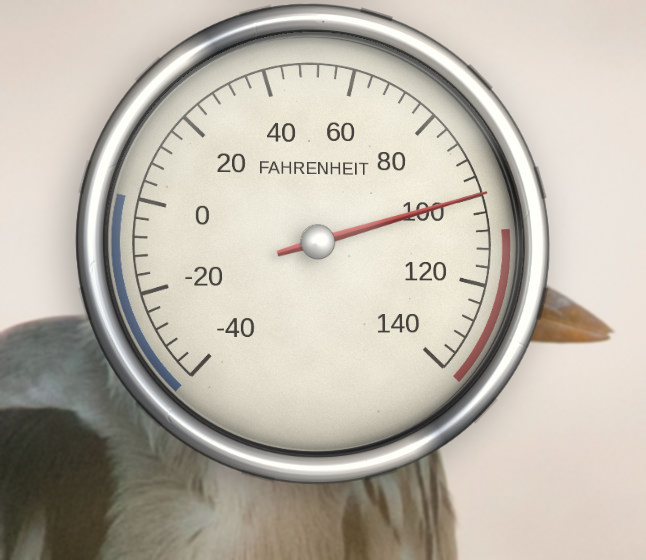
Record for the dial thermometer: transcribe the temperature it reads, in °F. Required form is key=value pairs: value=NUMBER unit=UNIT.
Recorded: value=100 unit=°F
